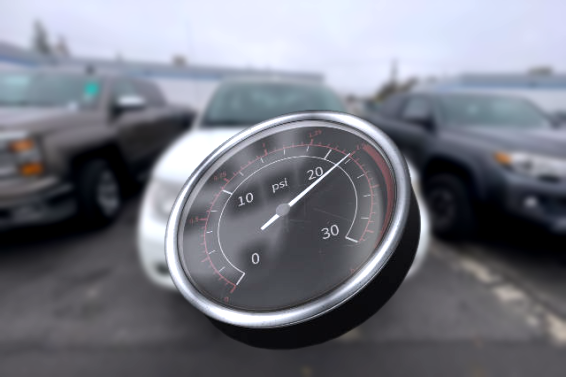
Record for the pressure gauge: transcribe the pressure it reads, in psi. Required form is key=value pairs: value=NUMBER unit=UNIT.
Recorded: value=22 unit=psi
